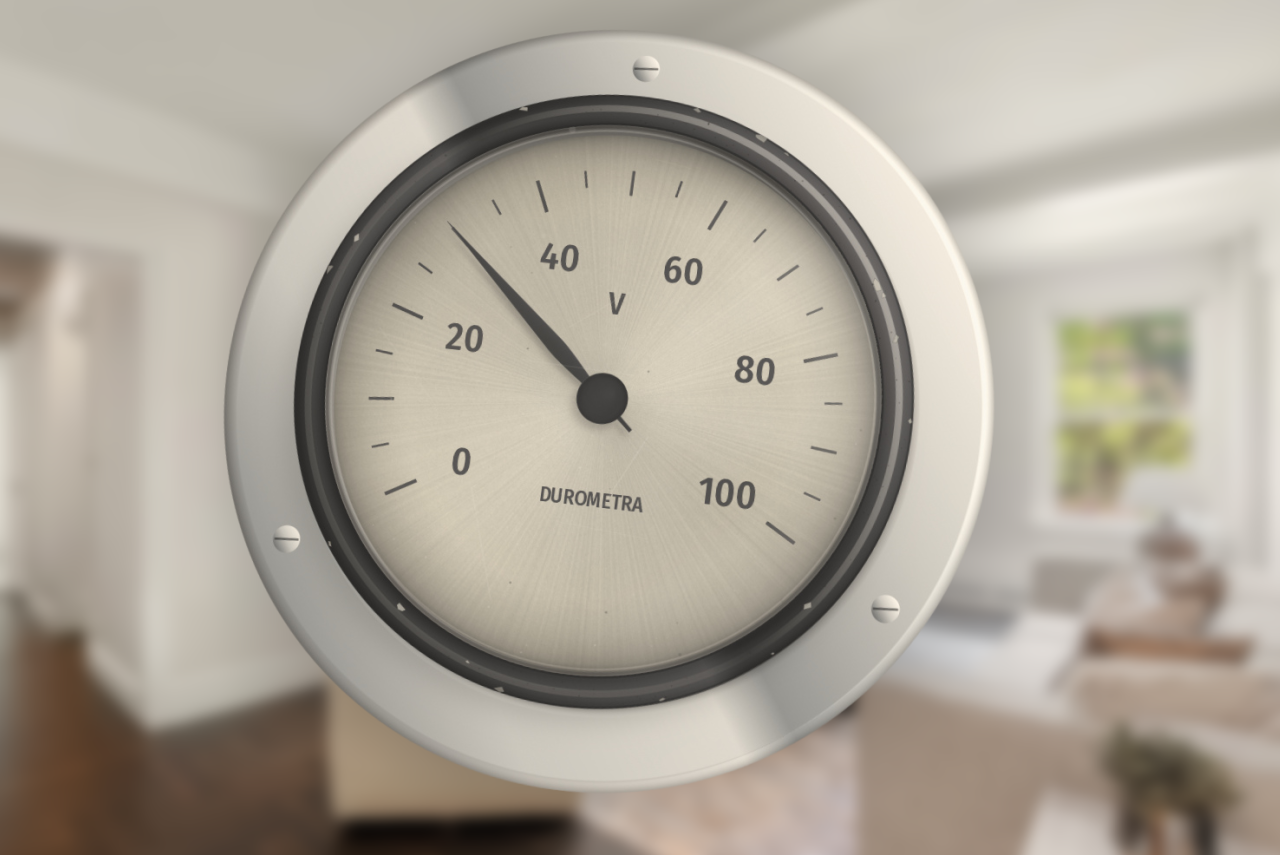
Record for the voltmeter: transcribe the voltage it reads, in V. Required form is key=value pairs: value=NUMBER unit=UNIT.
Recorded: value=30 unit=V
